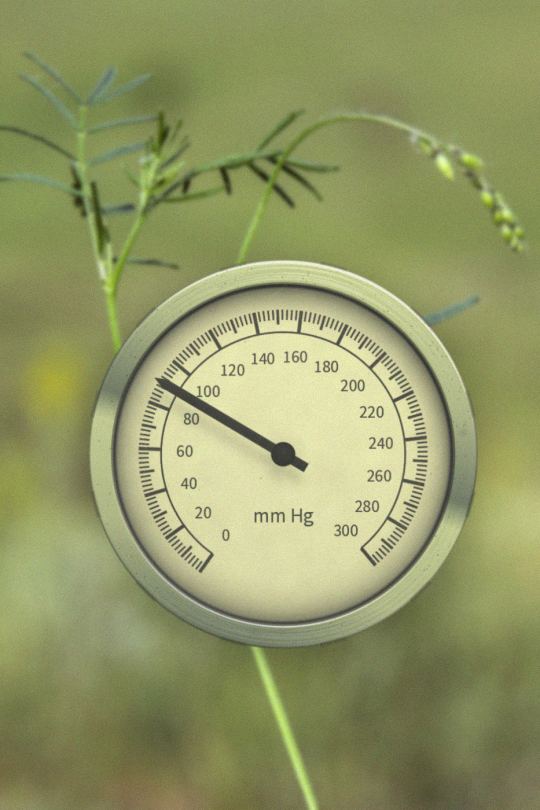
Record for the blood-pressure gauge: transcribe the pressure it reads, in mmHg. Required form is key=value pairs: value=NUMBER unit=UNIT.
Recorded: value=90 unit=mmHg
